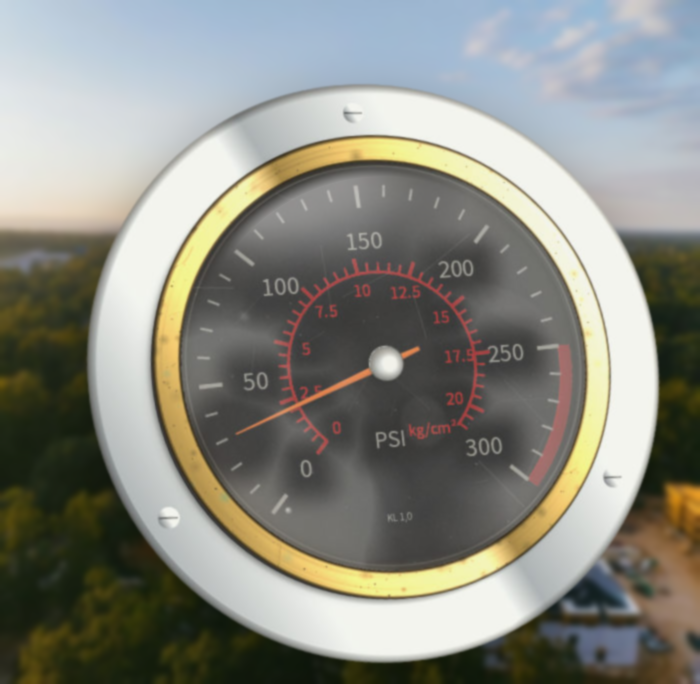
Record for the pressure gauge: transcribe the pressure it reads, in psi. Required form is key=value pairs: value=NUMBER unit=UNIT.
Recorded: value=30 unit=psi
